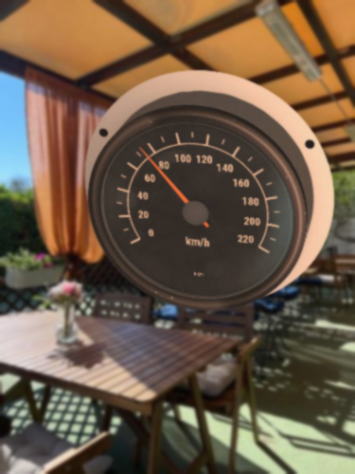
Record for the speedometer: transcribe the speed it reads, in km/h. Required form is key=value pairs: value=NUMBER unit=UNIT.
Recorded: value=75 unit=km/h
